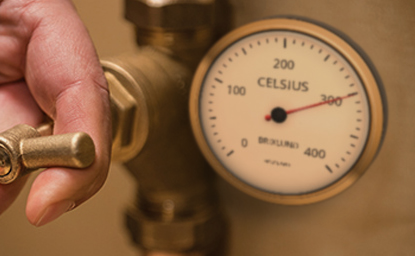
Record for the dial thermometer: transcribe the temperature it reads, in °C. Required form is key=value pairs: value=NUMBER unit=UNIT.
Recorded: value=300 unit=°C
